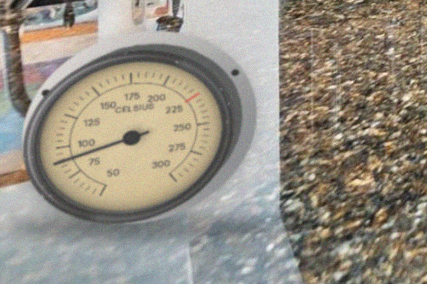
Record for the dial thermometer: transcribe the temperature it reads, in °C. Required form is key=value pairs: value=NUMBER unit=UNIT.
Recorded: value=90 unit=°C
